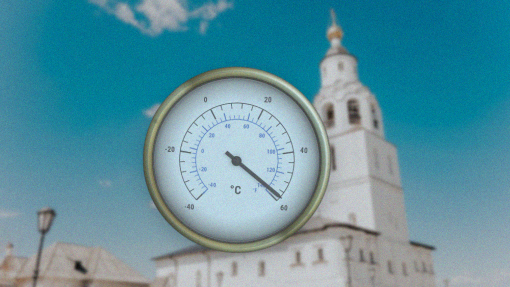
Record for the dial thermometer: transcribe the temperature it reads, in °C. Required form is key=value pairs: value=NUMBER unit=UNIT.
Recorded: value=58 unit=°C
